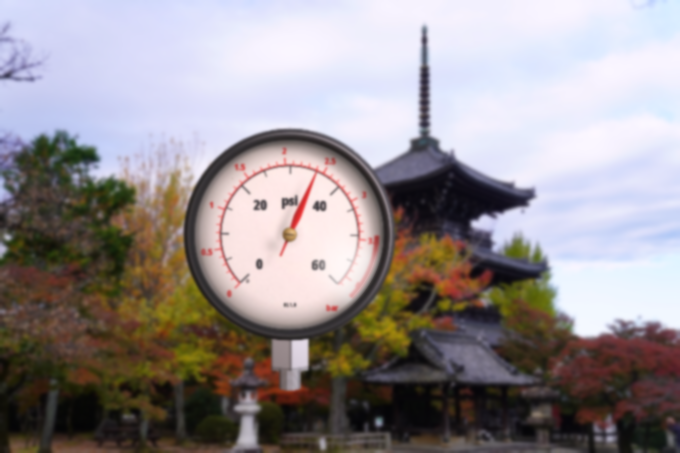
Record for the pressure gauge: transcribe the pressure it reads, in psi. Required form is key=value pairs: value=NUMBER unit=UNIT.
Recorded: value=35 unit=psi
